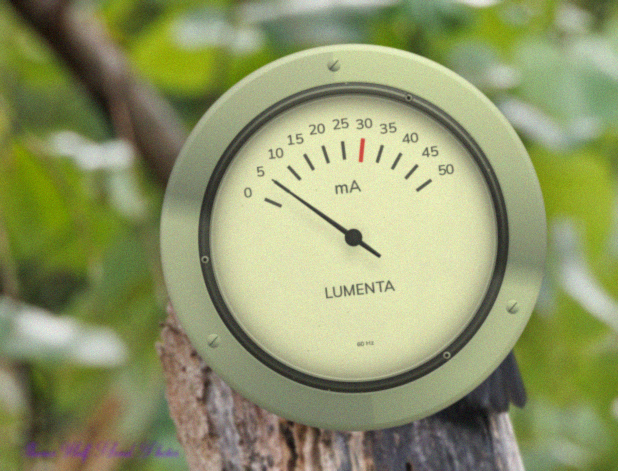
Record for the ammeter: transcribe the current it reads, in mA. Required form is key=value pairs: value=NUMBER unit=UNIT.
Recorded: value=5 unit=mA
